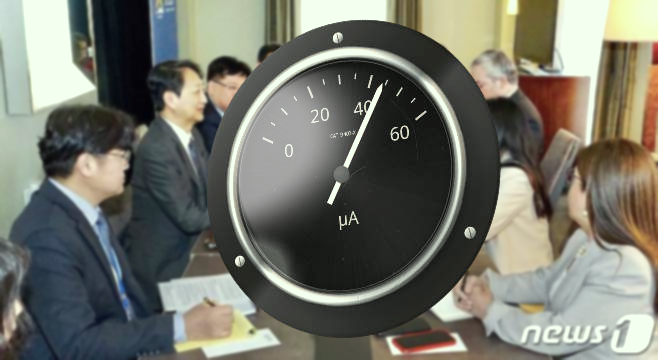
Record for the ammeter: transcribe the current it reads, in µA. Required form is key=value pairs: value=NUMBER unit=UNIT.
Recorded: value=45 unit=µA
